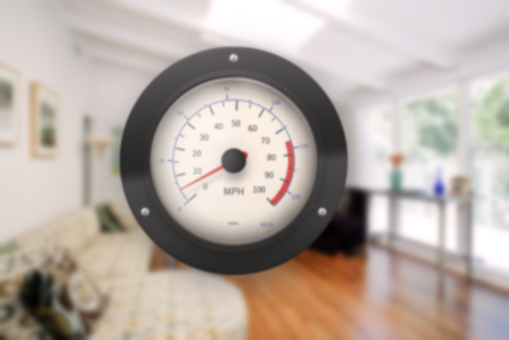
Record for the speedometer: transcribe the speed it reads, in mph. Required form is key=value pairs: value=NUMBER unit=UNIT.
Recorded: value=5 unit=mph
